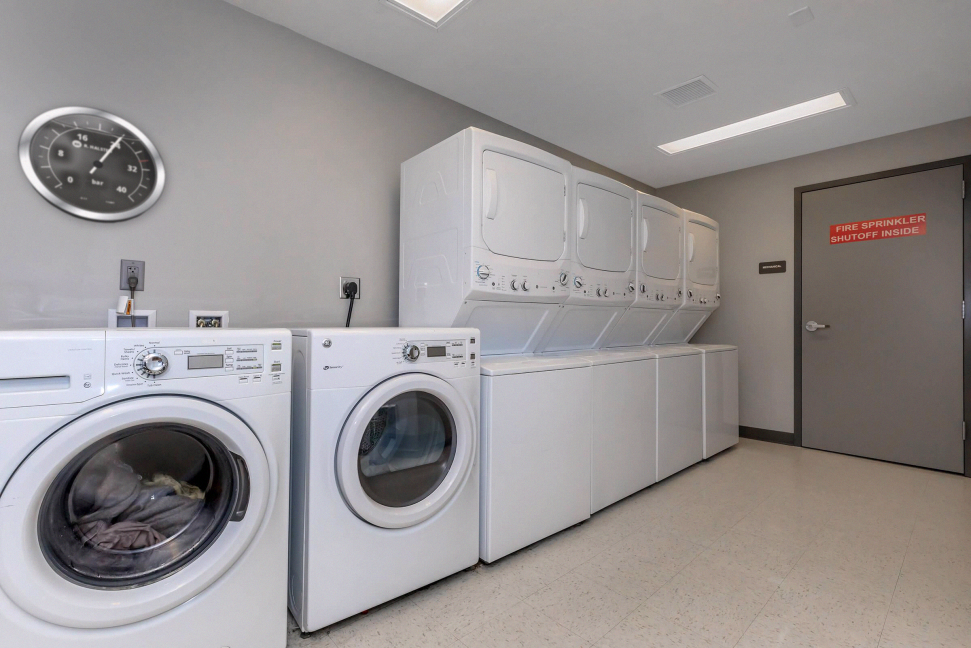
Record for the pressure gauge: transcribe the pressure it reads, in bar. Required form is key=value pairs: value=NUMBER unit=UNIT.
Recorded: value=24 unit=bar
